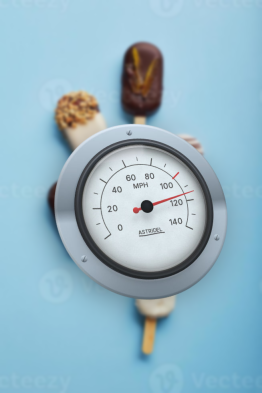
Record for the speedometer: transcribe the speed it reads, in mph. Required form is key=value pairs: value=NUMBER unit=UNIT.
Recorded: value=115 unit=mph
